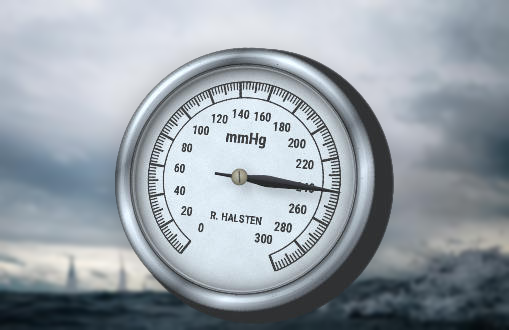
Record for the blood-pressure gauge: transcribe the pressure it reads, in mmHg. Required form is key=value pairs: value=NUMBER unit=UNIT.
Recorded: value=240 unit=mmHg
